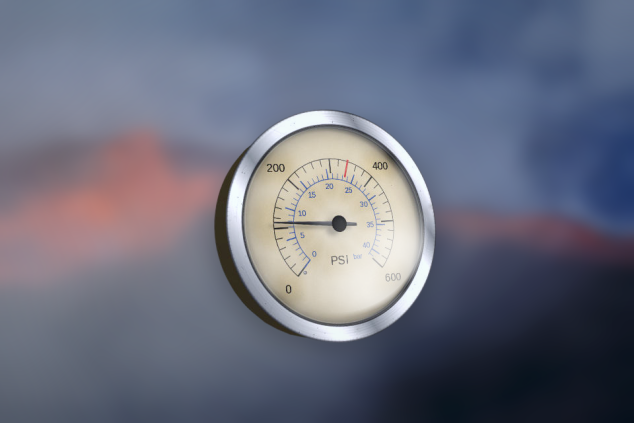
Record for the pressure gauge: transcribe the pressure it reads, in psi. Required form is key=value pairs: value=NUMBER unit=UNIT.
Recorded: value=110 unit=psi
